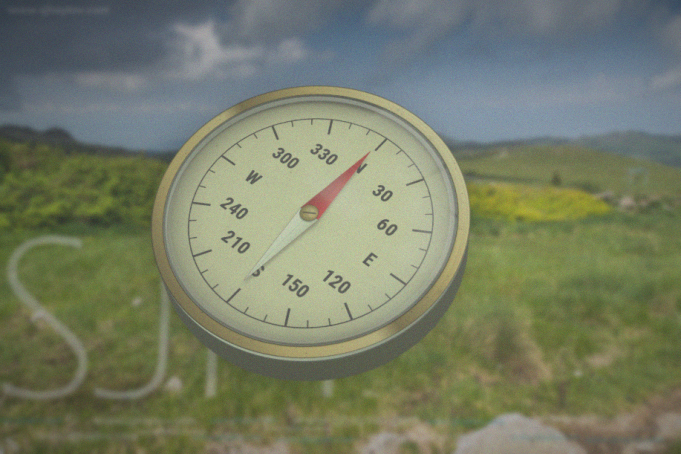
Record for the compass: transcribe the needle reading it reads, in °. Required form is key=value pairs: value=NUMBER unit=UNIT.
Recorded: value=0 unit=°
